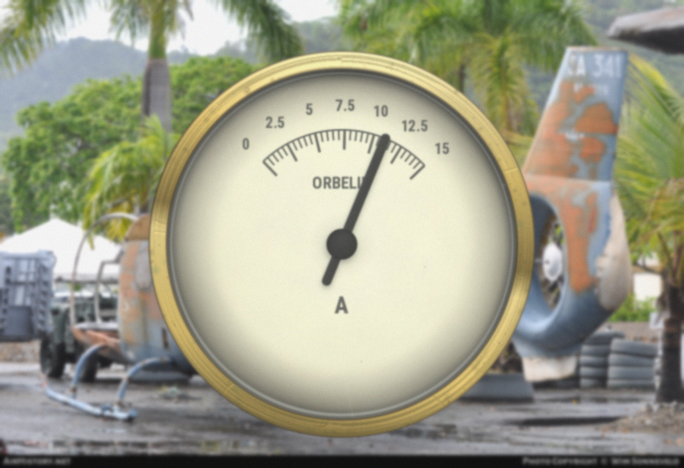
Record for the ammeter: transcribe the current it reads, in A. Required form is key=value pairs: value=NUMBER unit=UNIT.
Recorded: value=11 unit=A
